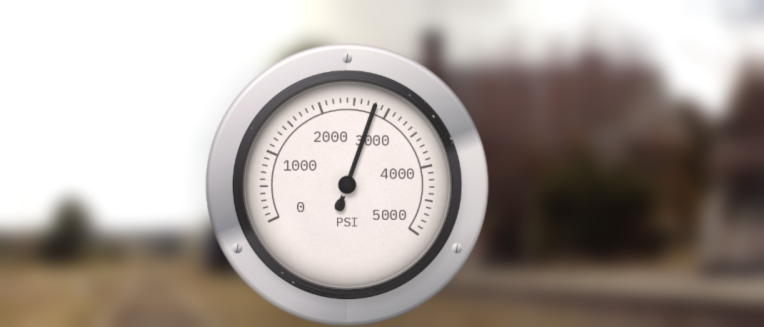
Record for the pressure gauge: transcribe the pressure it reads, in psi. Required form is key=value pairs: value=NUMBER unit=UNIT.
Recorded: value=2800 unit=psi
